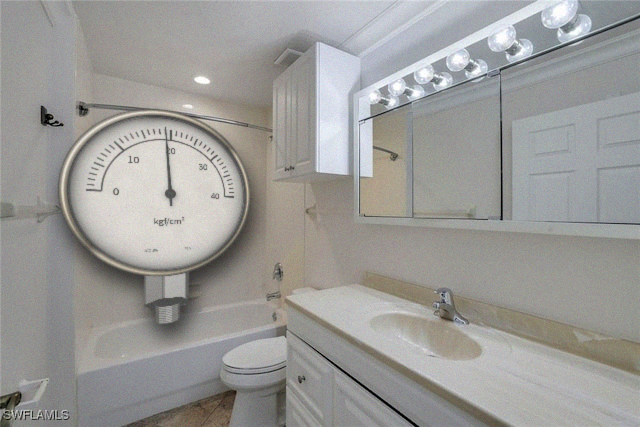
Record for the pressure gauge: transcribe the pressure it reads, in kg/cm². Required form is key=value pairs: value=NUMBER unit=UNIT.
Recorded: value=19 unit=kg/cm²
